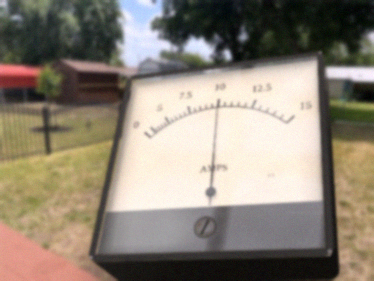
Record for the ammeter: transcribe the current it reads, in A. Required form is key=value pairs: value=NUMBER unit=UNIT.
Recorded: value=10 unit=A
